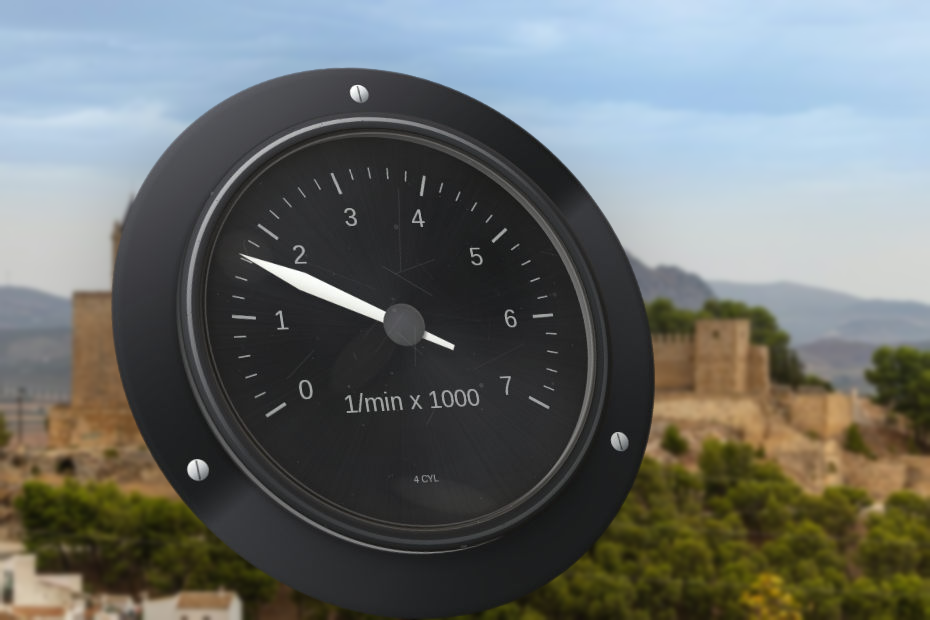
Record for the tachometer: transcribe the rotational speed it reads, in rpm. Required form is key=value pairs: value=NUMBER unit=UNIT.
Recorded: value=1600 unit=rpm
